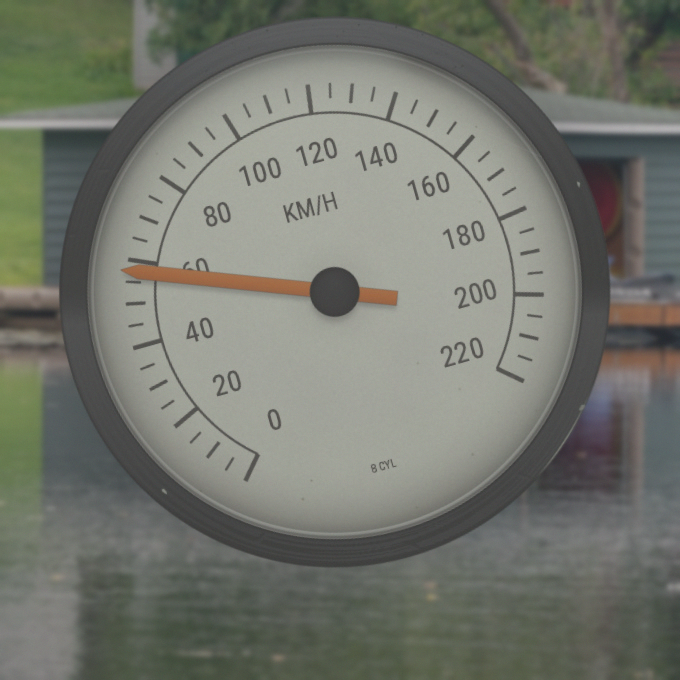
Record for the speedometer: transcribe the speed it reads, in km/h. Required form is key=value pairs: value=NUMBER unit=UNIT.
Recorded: value=57.5 unit=km/h
